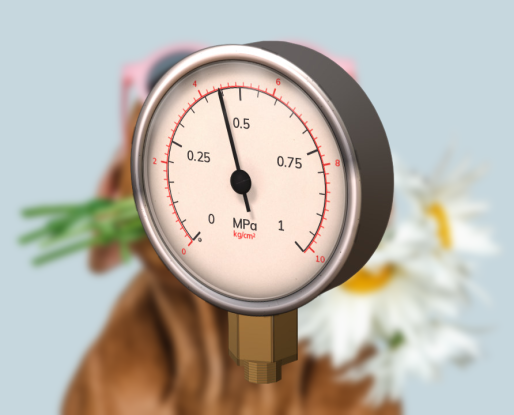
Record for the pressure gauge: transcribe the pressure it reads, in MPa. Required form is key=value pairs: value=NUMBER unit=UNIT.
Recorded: value=0.45 unit=MPa
